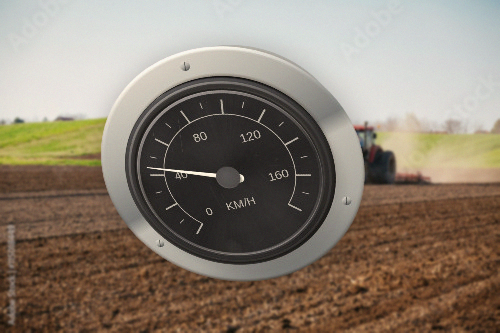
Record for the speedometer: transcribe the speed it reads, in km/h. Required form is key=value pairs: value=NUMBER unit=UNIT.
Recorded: value=45 unit=km/h
